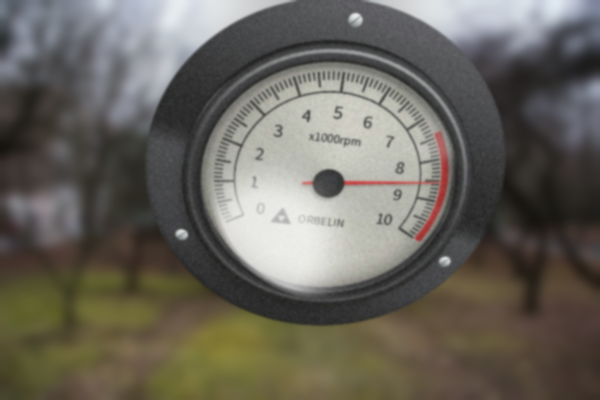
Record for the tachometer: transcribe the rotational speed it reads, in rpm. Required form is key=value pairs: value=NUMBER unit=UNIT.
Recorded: value=8500 unit=rpm
